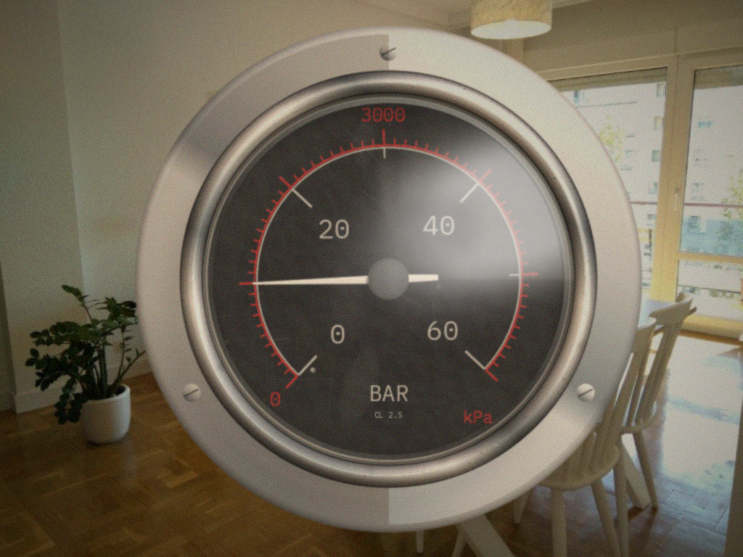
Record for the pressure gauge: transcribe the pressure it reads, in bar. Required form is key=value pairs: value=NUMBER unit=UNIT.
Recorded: value=10 unit=bar
